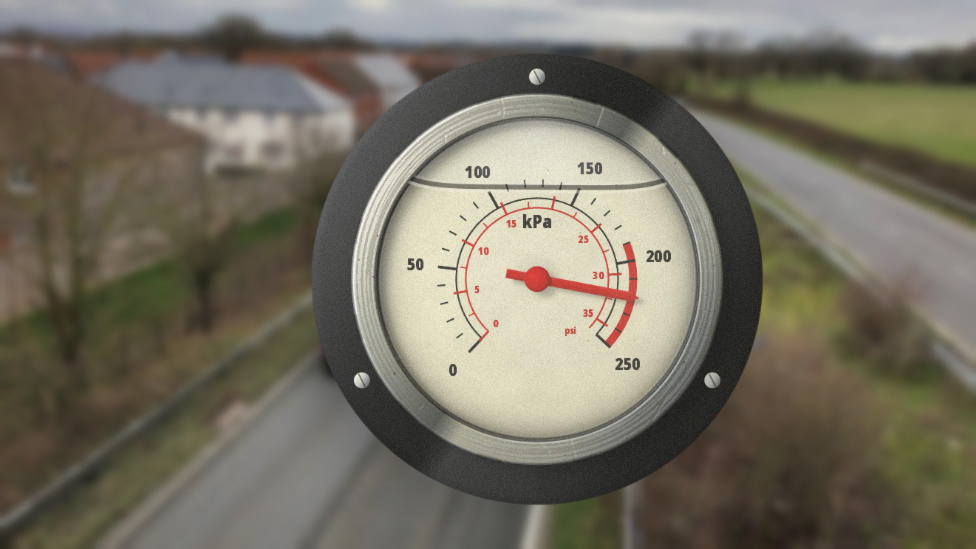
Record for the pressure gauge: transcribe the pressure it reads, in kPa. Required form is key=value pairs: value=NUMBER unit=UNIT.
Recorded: value=220 unit=kPa
